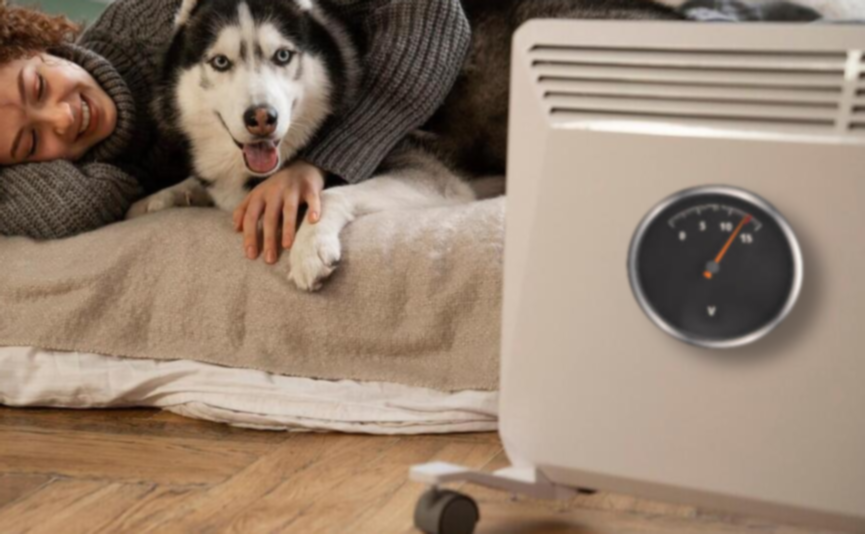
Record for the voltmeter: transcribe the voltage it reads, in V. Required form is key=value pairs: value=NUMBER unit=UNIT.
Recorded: value=12.5 unit=V
